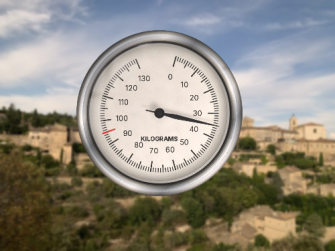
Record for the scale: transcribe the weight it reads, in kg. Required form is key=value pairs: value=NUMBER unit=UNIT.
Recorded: value=35 unit=kg
